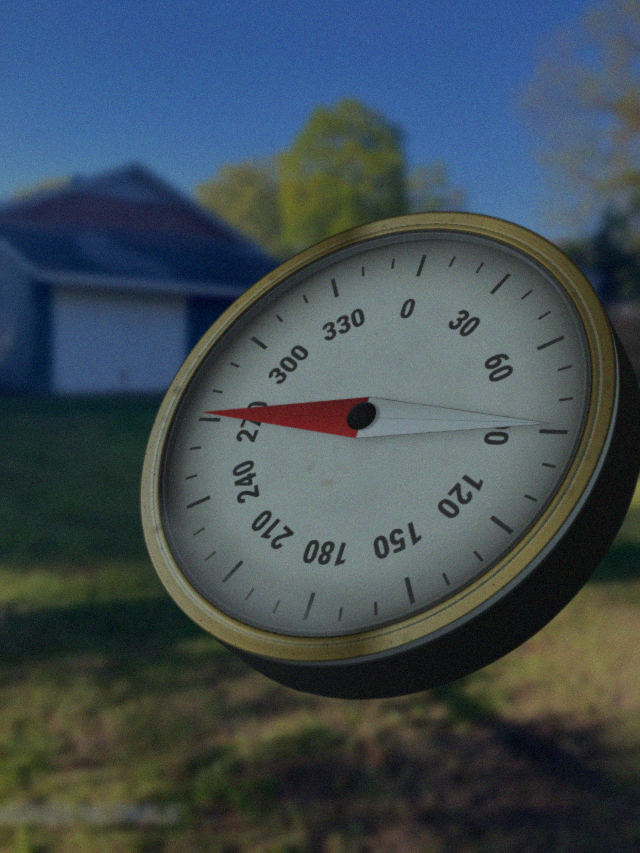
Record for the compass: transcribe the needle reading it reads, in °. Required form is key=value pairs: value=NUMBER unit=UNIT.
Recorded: value=270 unit=°
